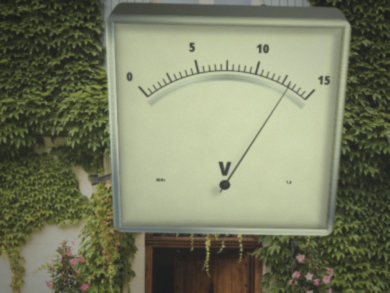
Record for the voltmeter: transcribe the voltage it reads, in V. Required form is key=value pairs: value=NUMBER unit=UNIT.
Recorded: value=13 unit=V
